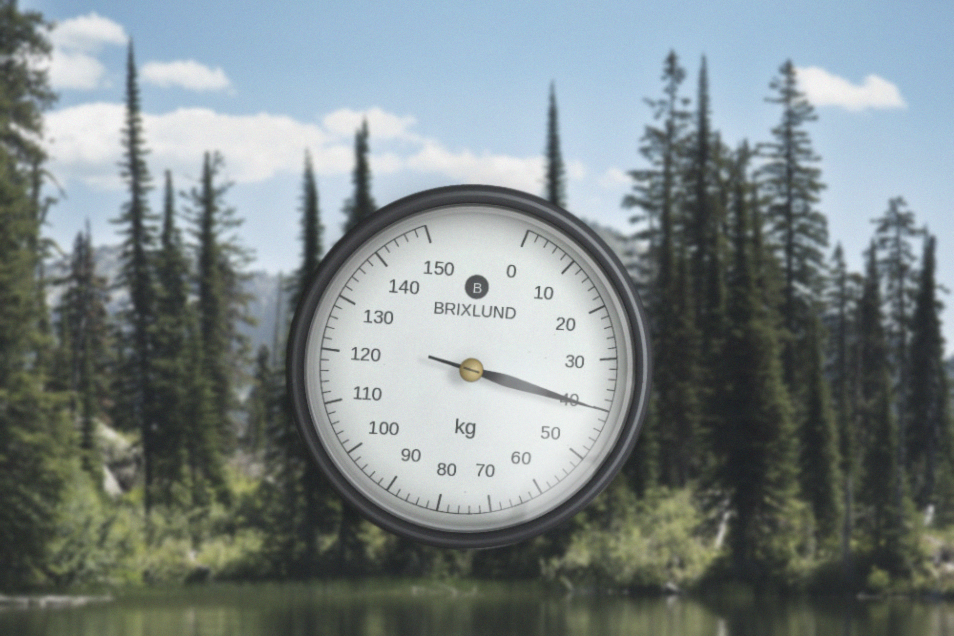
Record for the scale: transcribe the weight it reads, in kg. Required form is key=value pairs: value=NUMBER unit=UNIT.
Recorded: value=40 unit=kg
